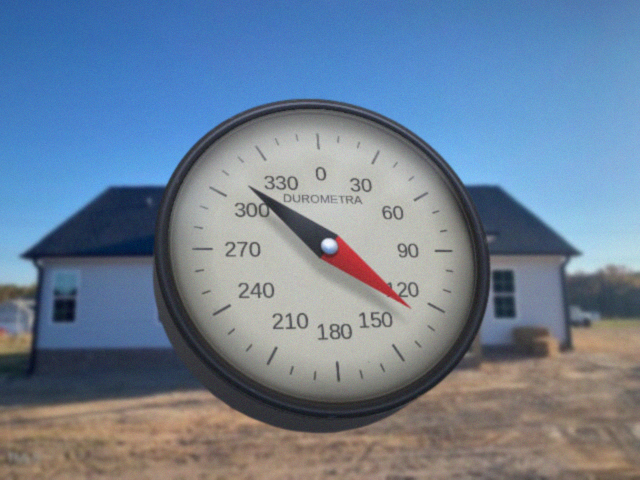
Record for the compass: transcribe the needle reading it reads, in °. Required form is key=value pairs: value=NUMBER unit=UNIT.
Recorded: value=130 unit=°
